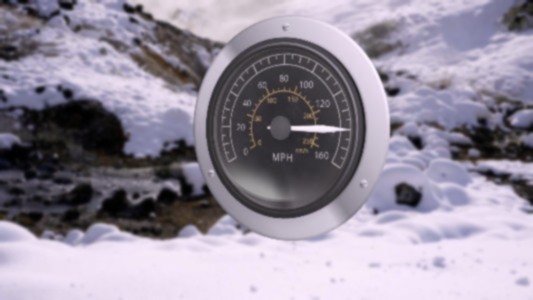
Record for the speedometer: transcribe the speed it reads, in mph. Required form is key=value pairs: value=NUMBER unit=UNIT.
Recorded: value=140 unit=mph
